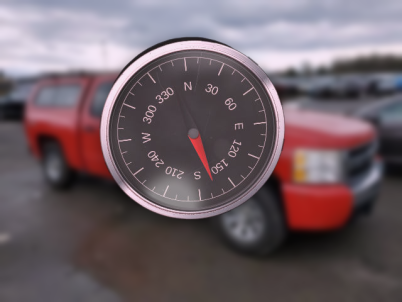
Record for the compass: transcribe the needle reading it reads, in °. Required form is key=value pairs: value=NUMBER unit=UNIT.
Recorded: value=165 unit=°
